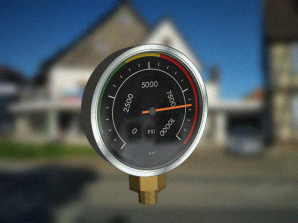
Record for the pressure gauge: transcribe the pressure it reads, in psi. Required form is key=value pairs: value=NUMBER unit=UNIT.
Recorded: value=8250 unit=psi
